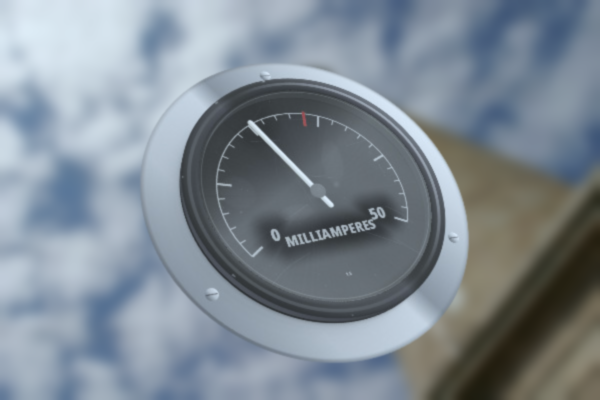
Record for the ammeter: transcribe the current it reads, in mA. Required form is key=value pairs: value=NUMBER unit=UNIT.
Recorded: value=20 unit=mA
